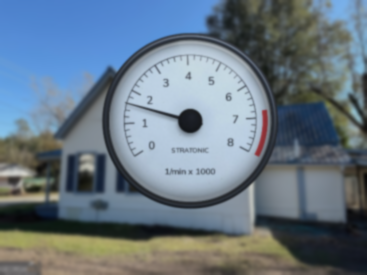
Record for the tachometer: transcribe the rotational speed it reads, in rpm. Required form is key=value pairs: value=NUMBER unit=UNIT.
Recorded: value=1600 unit=rpm
